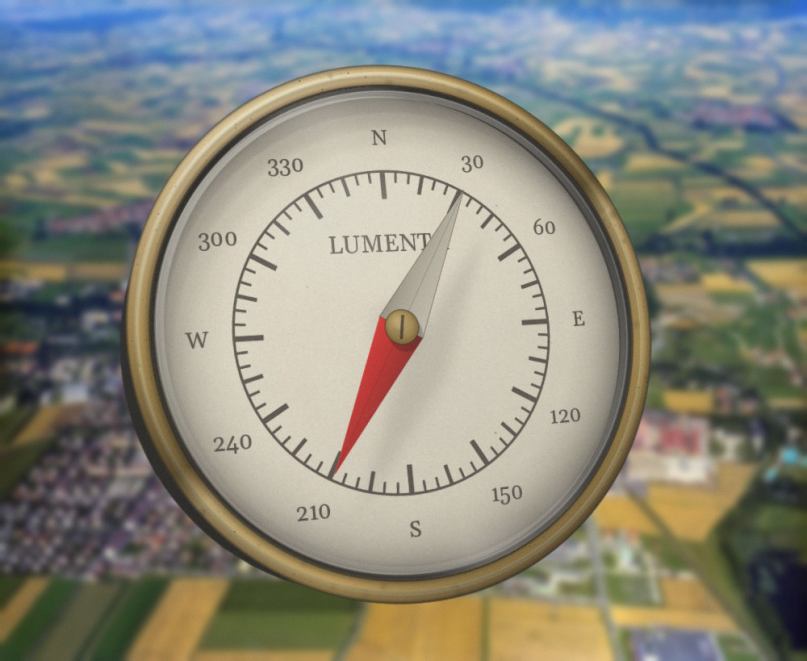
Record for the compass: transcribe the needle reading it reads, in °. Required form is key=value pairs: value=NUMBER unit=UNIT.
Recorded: value=210 unit=°
